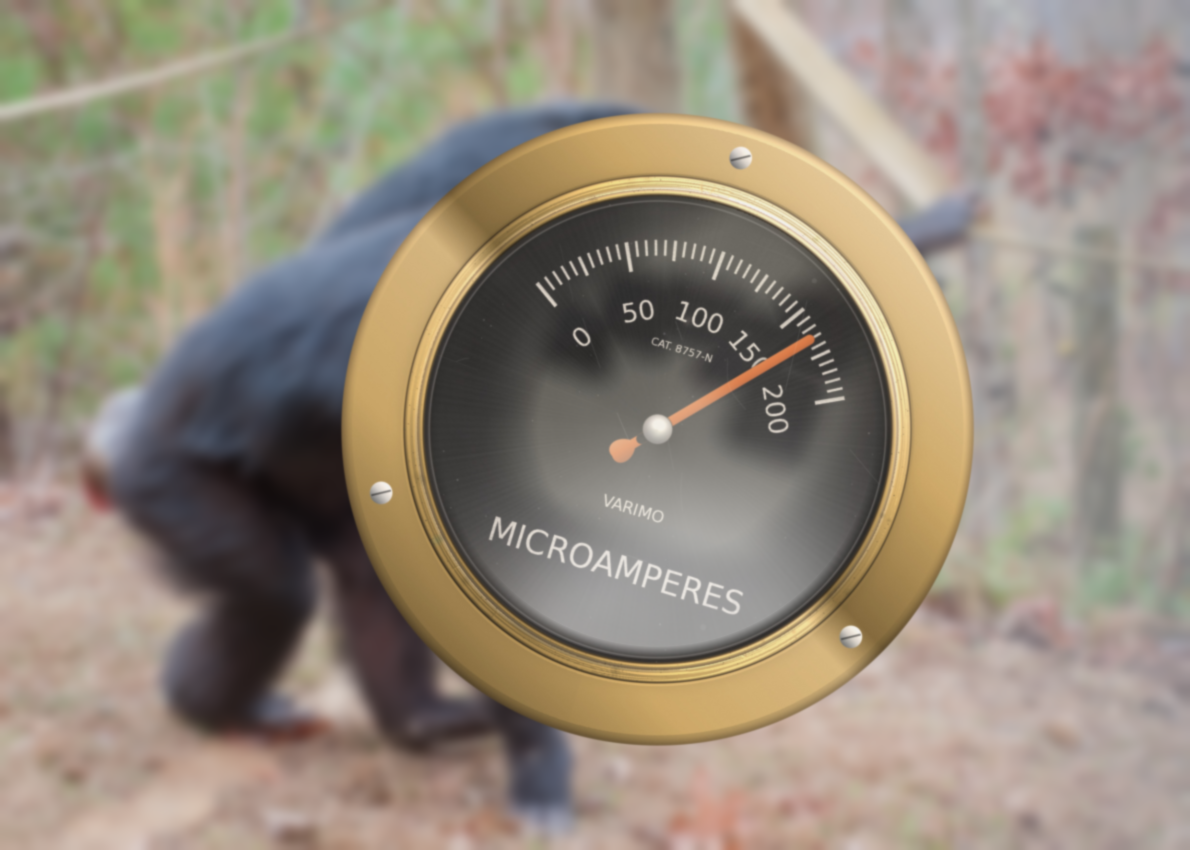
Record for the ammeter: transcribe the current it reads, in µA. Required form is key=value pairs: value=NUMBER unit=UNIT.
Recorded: value=165 unit=µA
